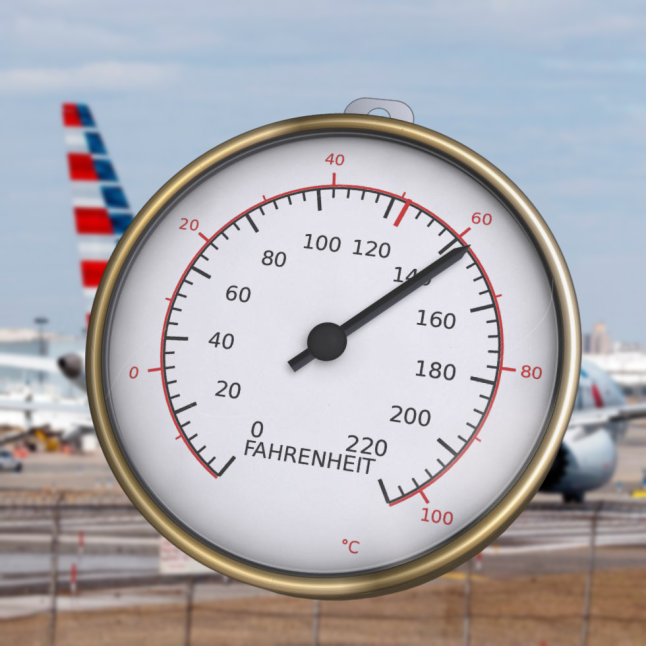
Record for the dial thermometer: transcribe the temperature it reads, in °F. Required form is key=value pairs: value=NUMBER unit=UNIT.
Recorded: value=144 unit=°F
